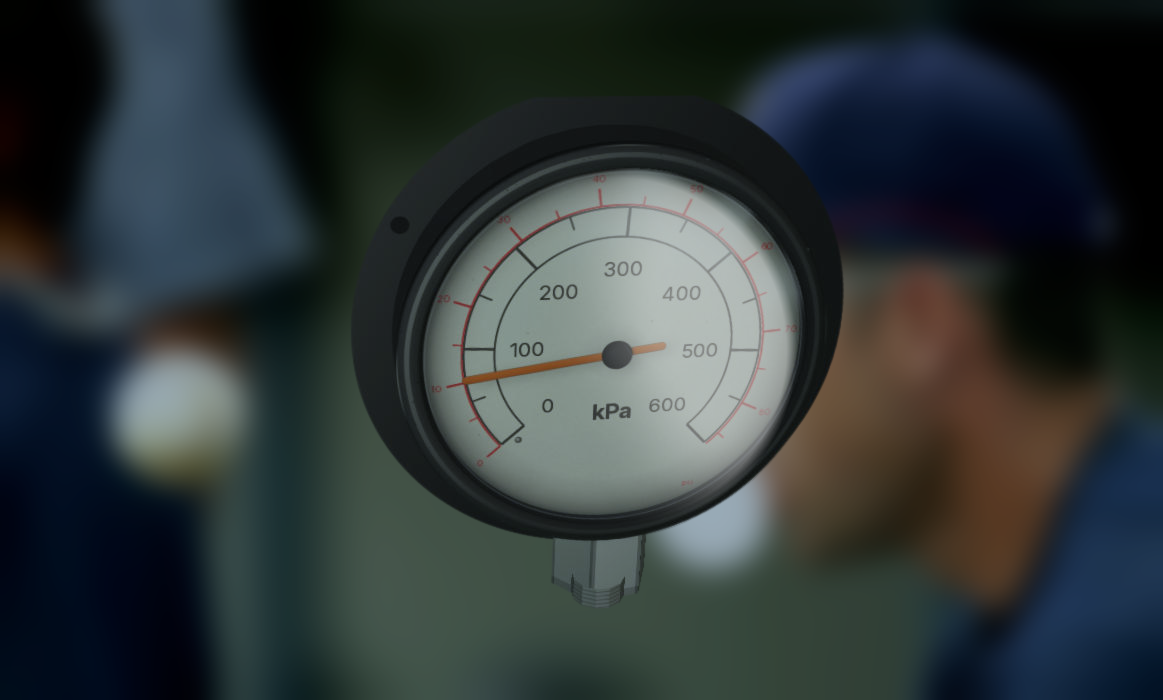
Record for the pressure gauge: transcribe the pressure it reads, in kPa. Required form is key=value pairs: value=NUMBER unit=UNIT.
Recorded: value=75 unit=kPa
